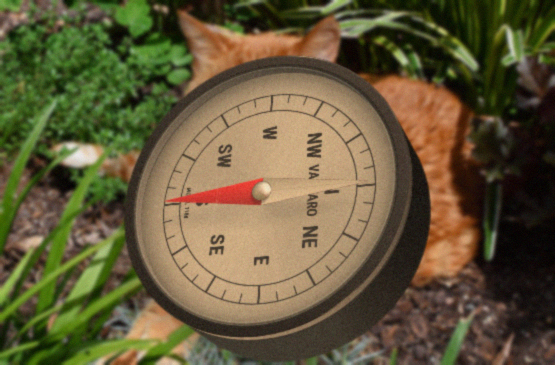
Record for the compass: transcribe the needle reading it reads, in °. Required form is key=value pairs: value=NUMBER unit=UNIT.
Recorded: value=180 unit=°
